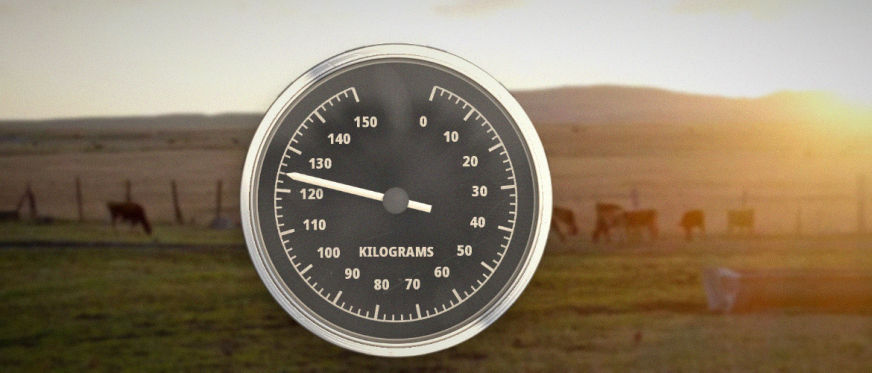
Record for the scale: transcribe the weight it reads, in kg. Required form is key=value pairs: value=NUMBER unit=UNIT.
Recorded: value=124 unit=kg
